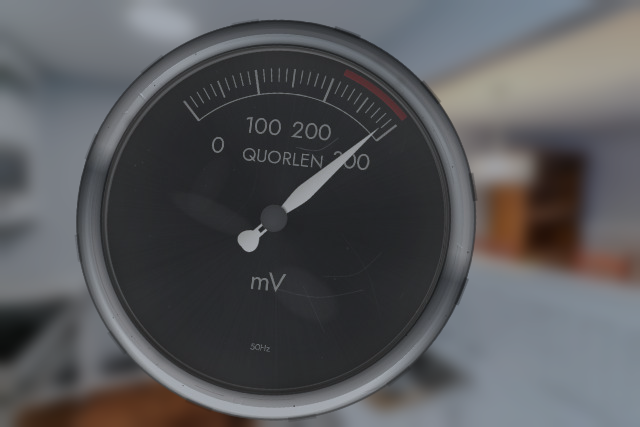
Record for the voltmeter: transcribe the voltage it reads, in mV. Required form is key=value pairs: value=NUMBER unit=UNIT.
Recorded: value=290 unit=mV
